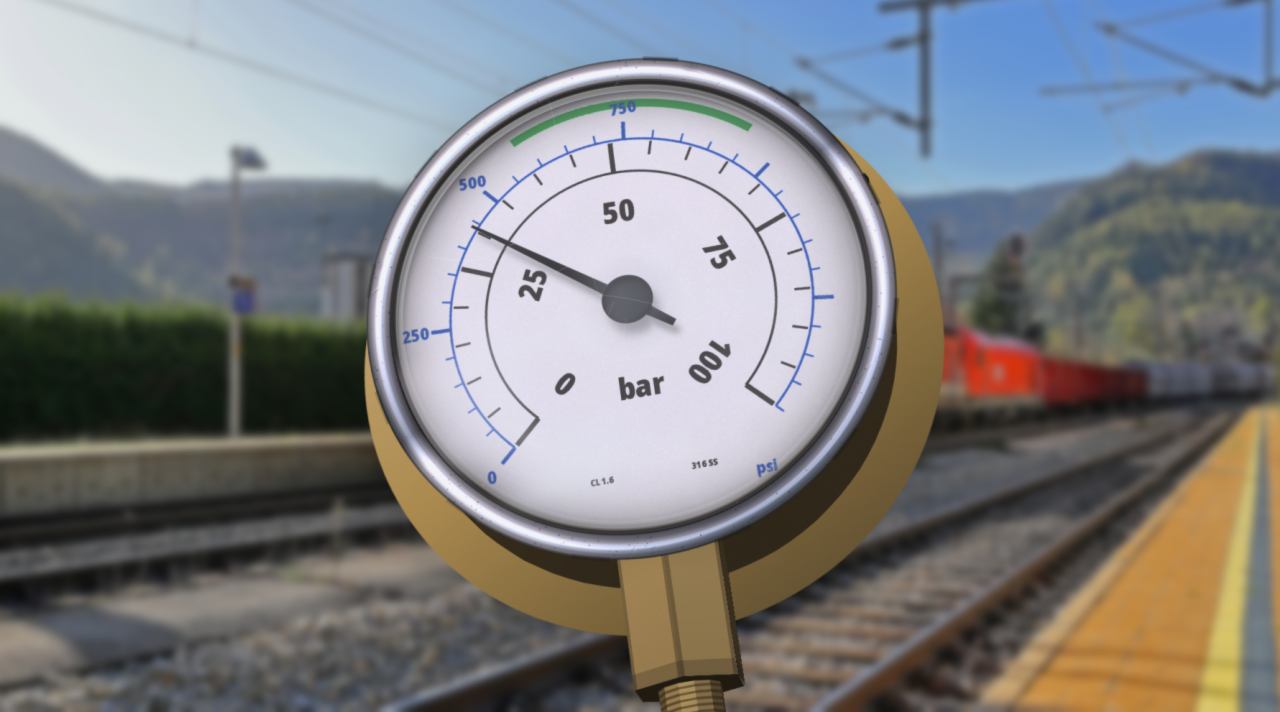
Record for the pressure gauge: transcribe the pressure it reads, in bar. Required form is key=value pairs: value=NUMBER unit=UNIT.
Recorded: value=30 unit=bar
